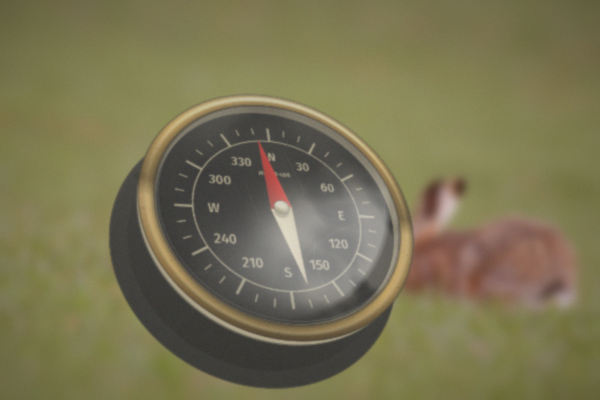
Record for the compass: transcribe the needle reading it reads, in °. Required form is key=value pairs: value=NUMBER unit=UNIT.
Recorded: value=350 unit=°
